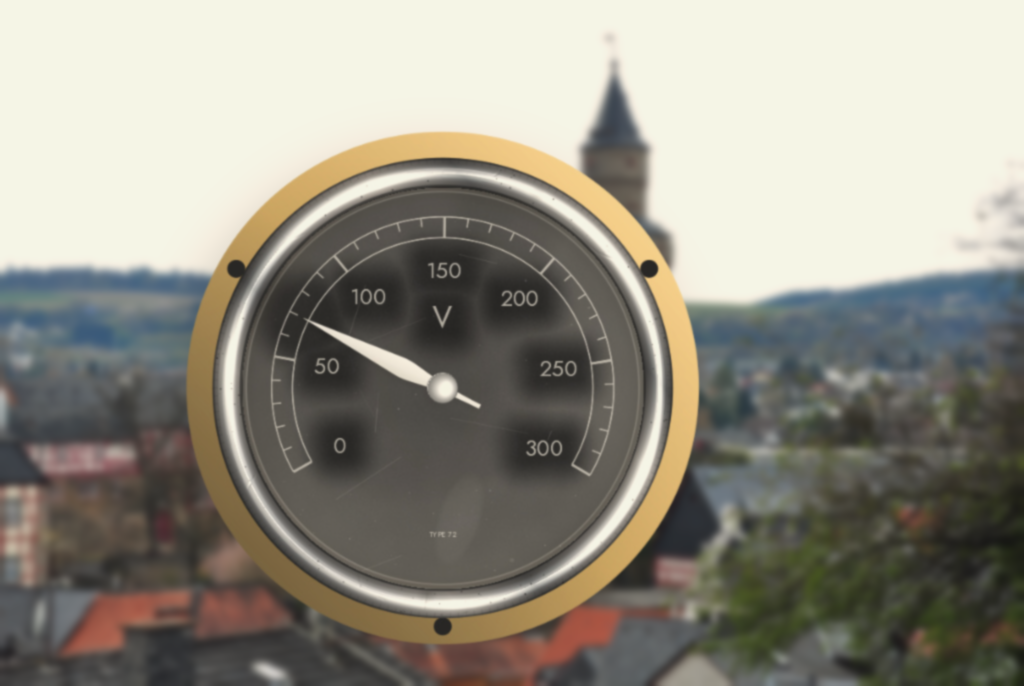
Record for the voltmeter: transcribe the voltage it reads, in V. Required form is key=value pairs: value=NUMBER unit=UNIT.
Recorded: value=70 unit=V
